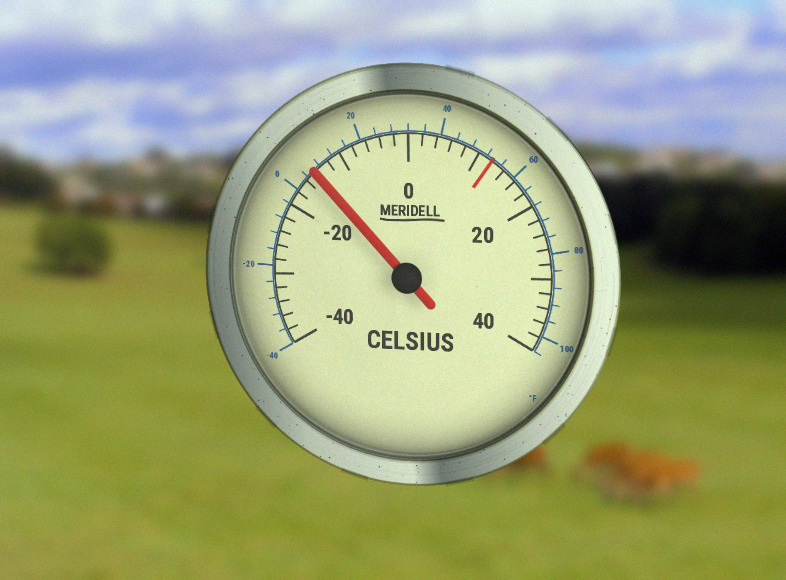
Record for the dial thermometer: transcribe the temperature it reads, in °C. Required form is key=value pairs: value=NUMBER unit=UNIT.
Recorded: value=-14 unit=°C
